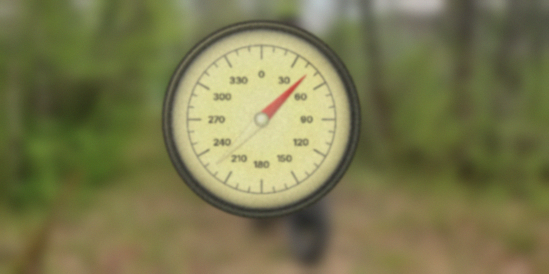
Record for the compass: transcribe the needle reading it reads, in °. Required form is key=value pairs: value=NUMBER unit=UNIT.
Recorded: value=45 unit=°
